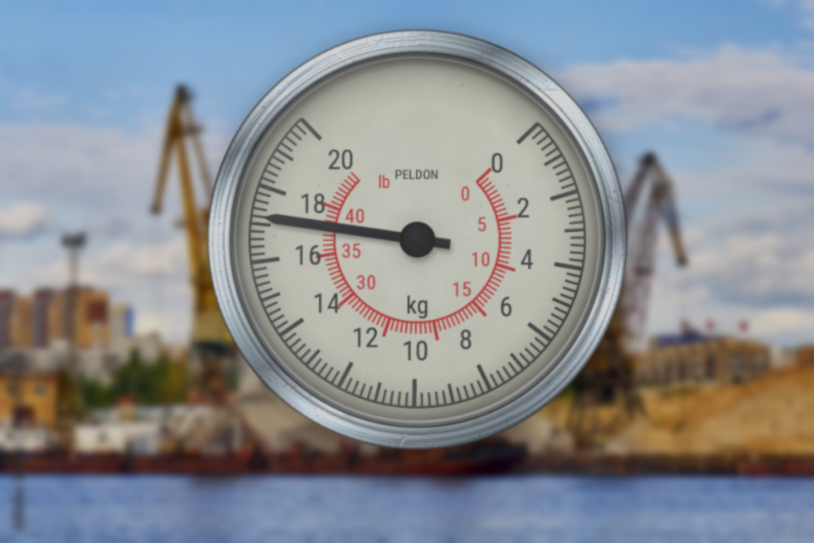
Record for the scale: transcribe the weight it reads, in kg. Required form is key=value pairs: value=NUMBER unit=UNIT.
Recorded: value=17.2 unit=kg
